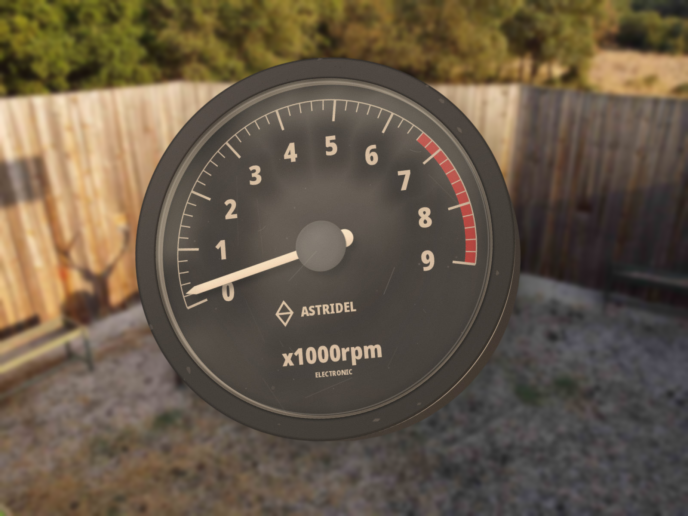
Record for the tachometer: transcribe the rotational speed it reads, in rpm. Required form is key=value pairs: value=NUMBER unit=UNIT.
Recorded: value=200 unit=rpm
